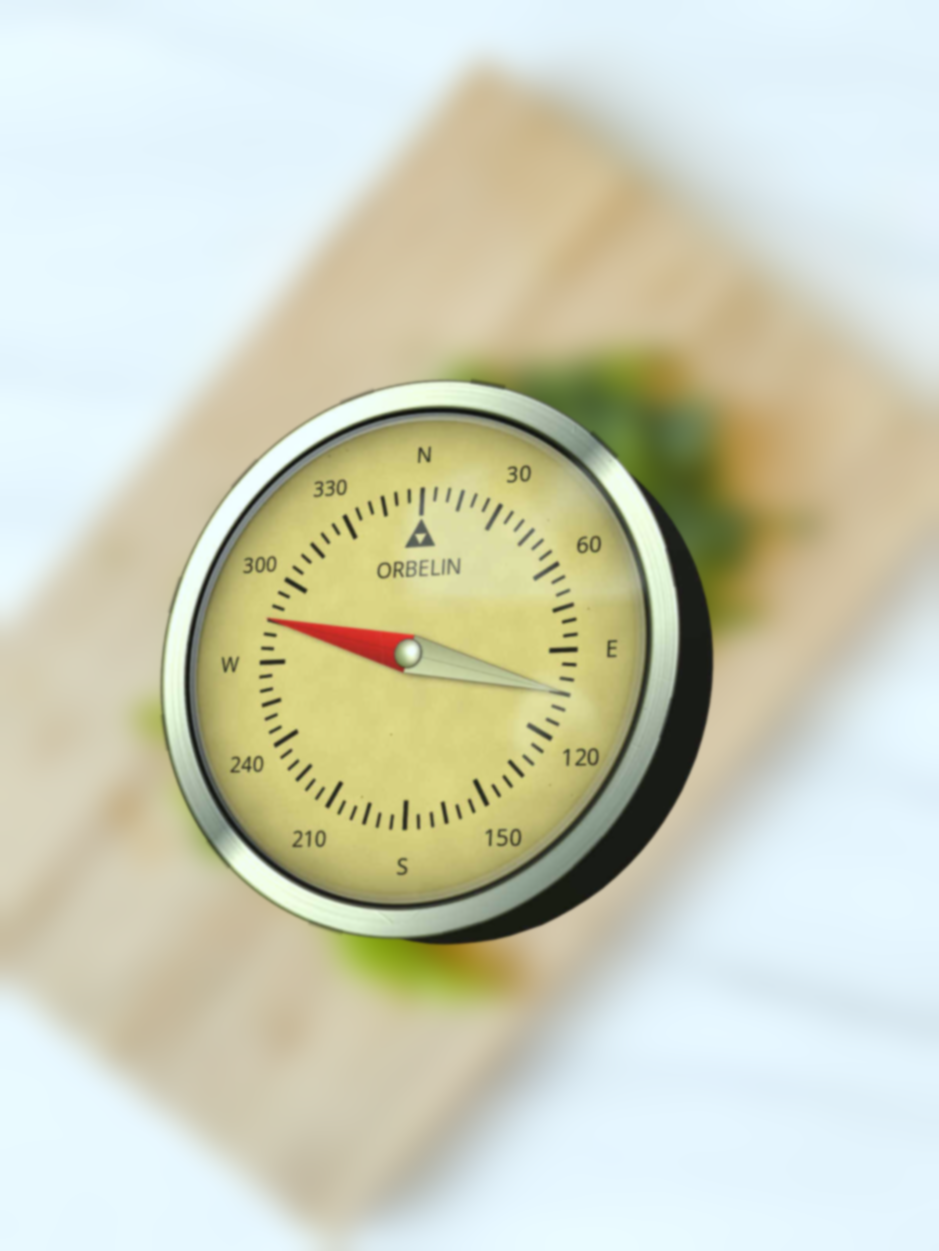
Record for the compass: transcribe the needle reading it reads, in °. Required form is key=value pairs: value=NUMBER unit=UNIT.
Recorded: value=285 unit=°
